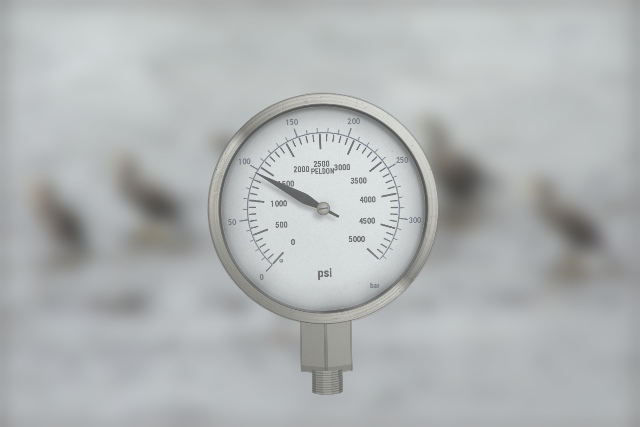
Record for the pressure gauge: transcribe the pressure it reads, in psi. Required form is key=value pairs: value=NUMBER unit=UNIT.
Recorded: value=1400 unit=psi
